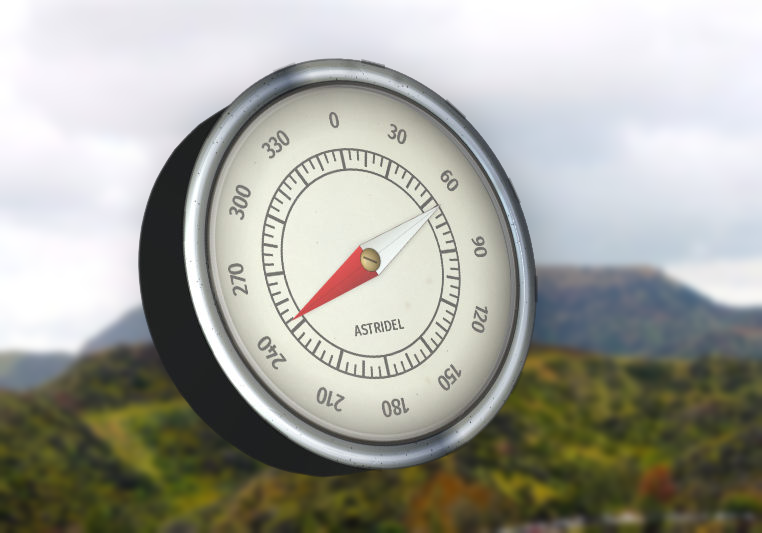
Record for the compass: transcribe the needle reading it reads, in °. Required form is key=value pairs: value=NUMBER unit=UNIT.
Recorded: value=245 unit=°
